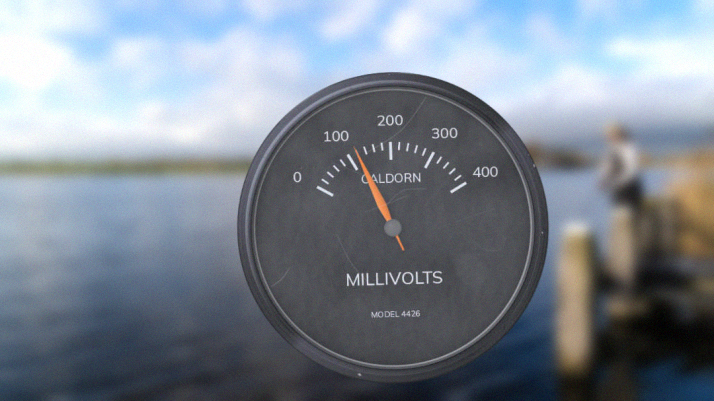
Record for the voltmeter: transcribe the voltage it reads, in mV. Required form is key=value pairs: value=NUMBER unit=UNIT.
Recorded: value=120 unit=mV
